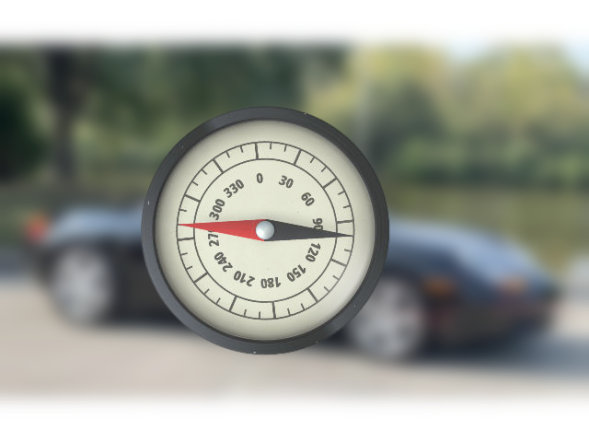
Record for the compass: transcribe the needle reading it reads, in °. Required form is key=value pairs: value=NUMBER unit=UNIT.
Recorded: value=280 unit=°
